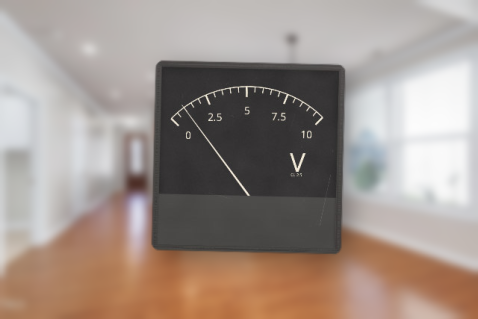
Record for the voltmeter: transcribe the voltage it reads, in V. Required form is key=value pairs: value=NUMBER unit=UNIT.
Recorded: value=1 unit=V
